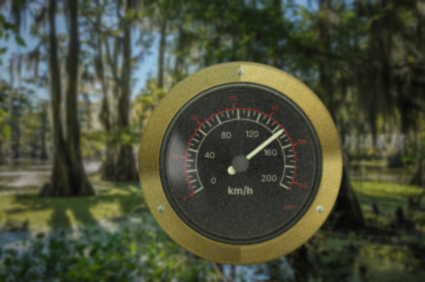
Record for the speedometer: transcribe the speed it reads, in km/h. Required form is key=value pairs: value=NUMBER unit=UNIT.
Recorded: value=145 unit=km/h
